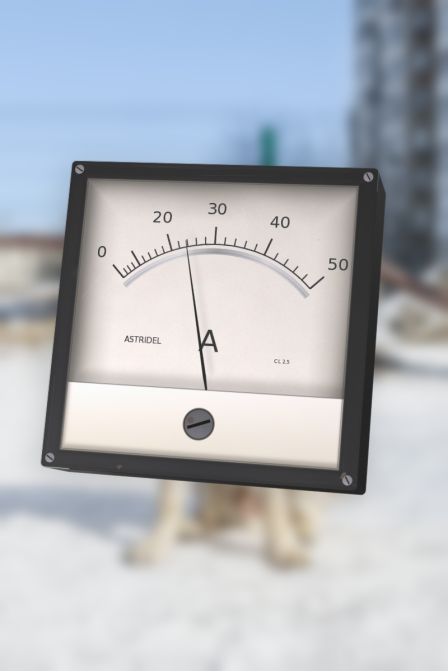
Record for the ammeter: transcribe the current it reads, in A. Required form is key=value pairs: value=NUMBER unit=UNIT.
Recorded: value=24 unit=A
